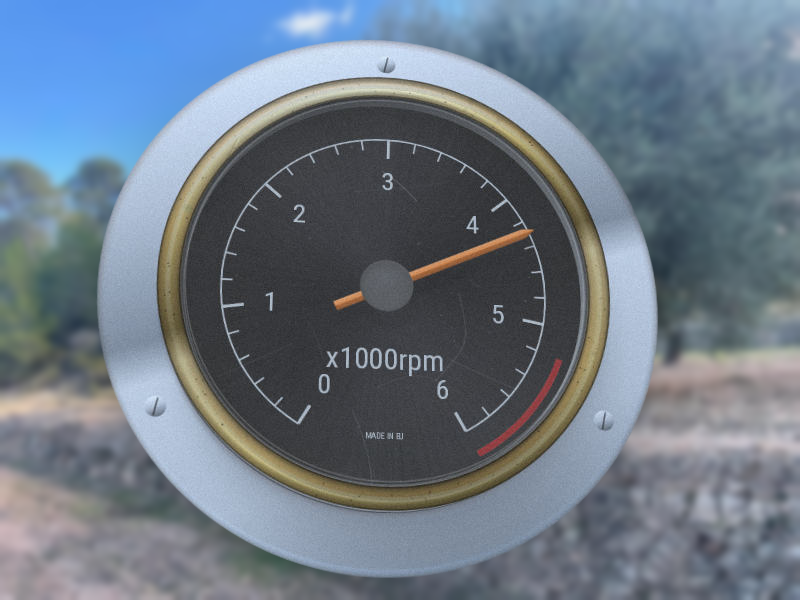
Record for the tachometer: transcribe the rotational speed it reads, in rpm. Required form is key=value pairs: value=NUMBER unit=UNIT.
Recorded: value=4300 unit=rpm
